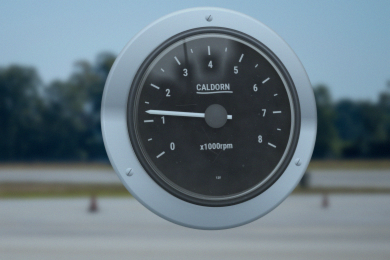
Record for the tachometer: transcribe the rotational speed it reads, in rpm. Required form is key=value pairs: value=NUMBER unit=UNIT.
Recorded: value=1250 unit=rpm
